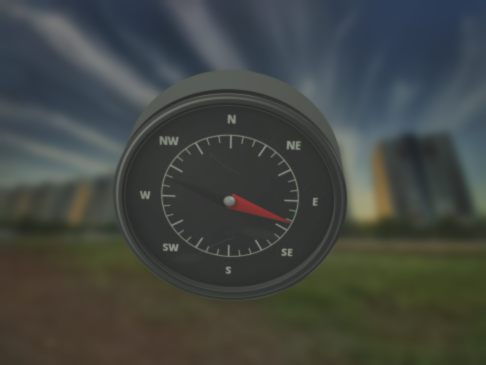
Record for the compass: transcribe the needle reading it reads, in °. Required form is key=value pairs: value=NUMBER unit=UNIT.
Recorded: value=110 unit=°
